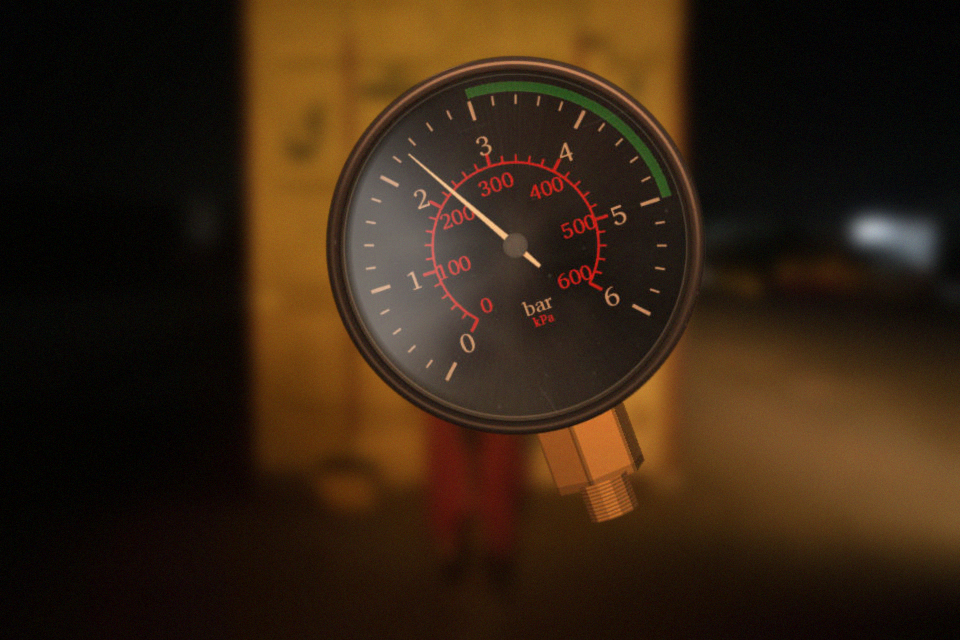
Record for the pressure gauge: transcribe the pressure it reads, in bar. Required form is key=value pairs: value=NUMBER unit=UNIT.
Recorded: value=2.3 unit=bar
